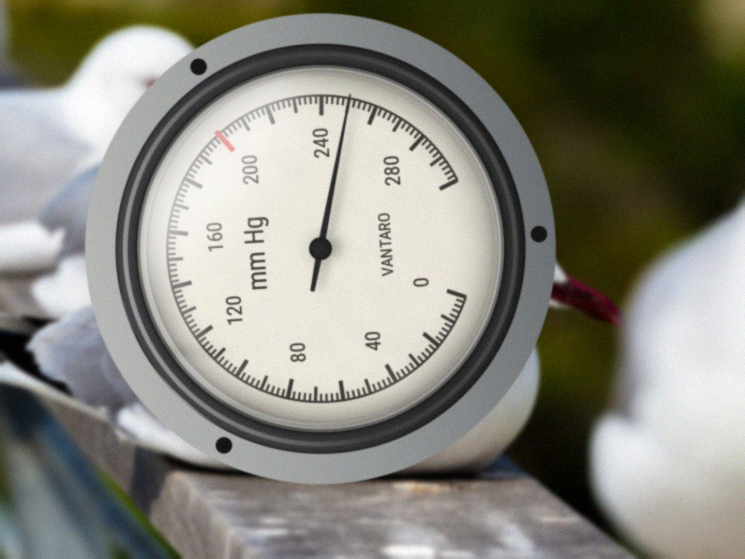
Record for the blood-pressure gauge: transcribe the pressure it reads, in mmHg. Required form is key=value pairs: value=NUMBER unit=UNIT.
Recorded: value=250 unit=mmHg
